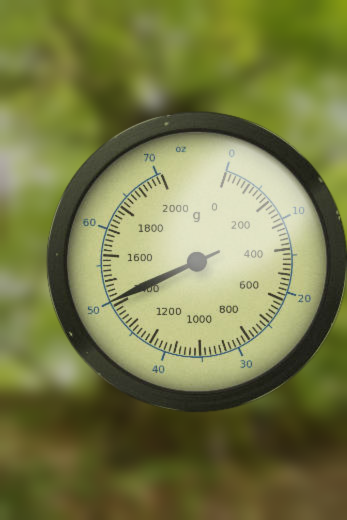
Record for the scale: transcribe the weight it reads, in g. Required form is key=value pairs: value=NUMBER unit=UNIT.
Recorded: value=1420 unit=g
